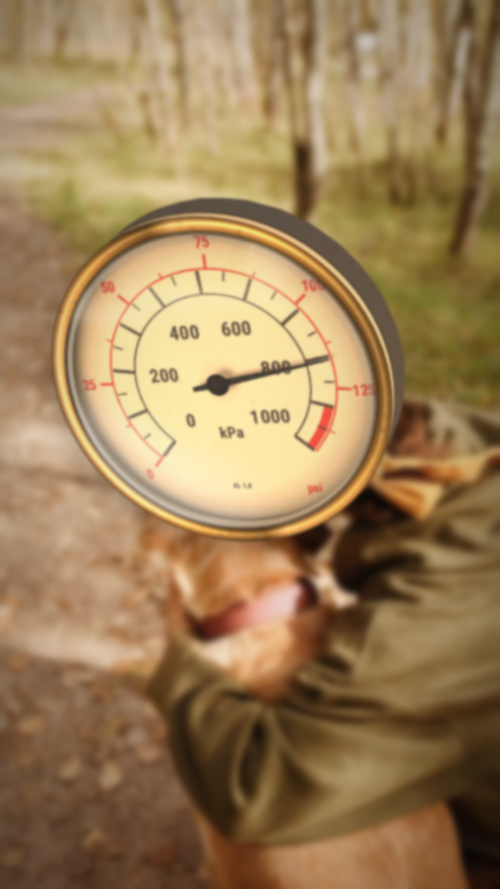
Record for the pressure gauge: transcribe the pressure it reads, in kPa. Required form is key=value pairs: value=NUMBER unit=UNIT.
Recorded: value=800 unit=kPa
